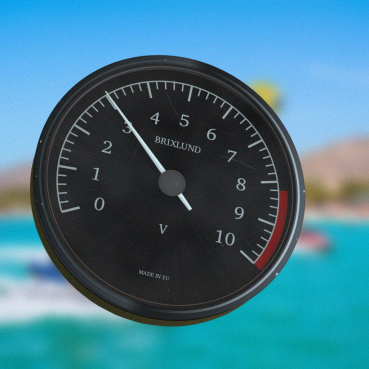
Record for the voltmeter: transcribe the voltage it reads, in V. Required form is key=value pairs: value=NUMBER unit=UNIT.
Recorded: value=3 unit=V
